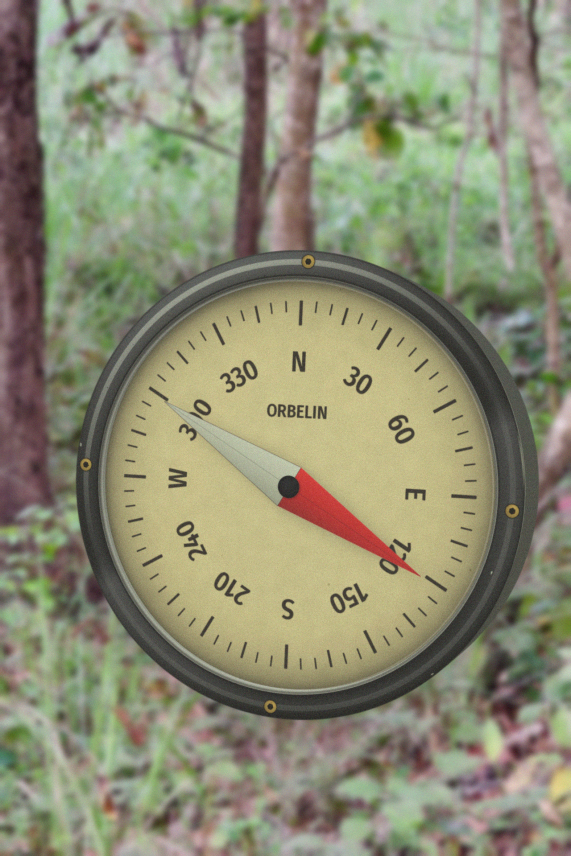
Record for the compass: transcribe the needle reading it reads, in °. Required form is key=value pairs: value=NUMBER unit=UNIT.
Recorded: value=120 unit=°
